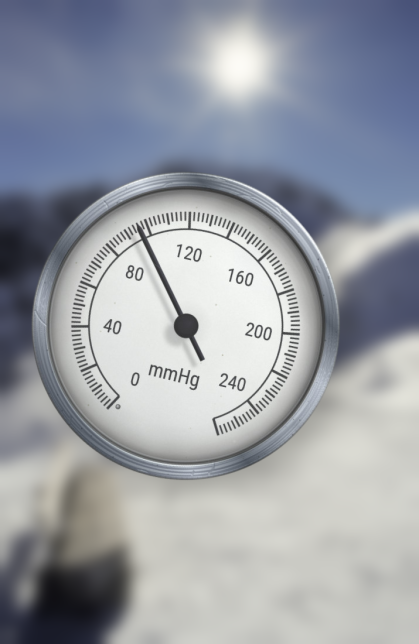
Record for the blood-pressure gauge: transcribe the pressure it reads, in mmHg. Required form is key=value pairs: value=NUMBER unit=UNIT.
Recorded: value=96 unit=mmHg
